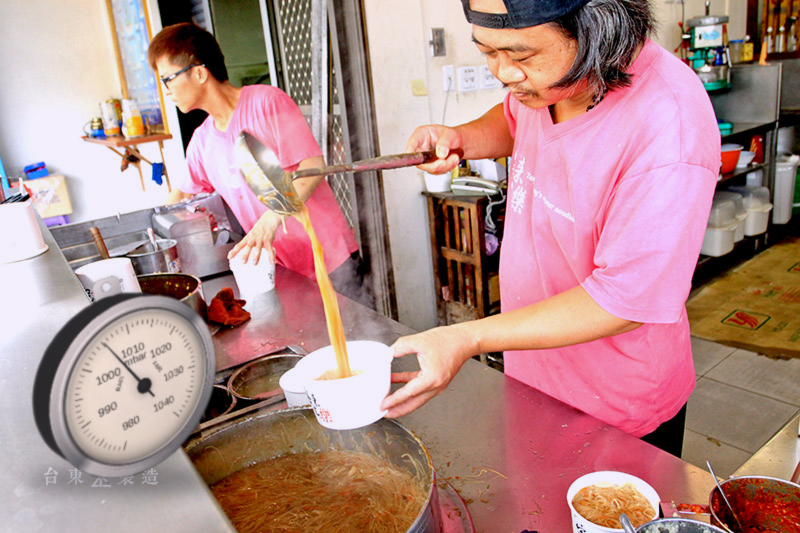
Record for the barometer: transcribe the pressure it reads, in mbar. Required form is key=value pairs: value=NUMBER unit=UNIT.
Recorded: value=1005 unit=mbar
